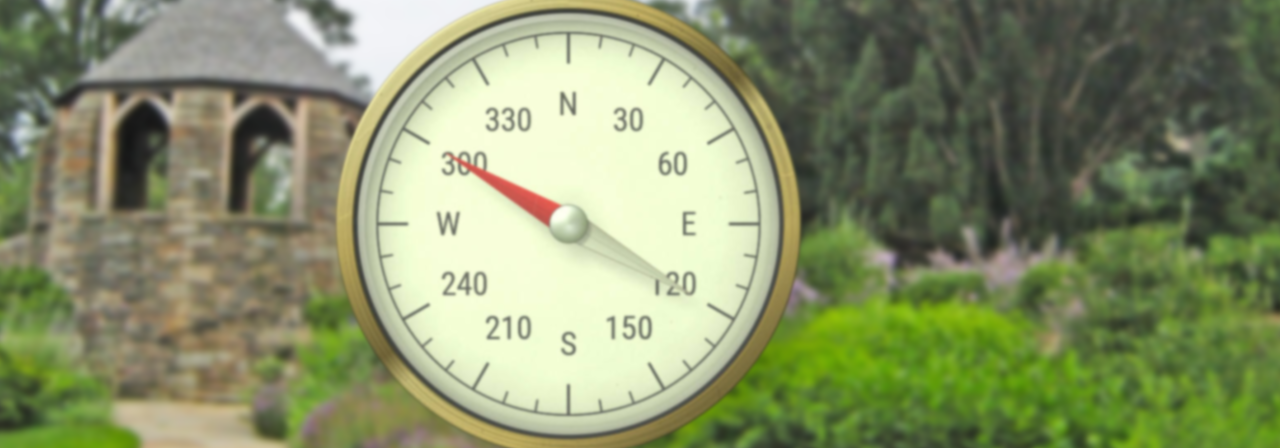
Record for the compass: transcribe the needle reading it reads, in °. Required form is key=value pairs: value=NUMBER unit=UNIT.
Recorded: value=300 unit=°
